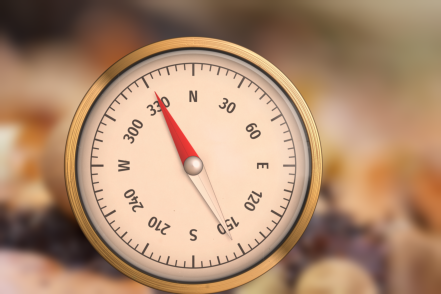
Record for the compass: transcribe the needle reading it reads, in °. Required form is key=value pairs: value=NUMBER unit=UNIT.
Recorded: value=332.5 unit=°
